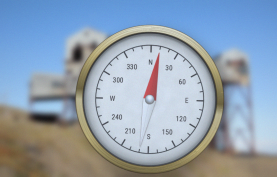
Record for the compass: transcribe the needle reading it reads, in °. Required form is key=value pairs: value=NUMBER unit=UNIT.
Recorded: value=10 unit=°
